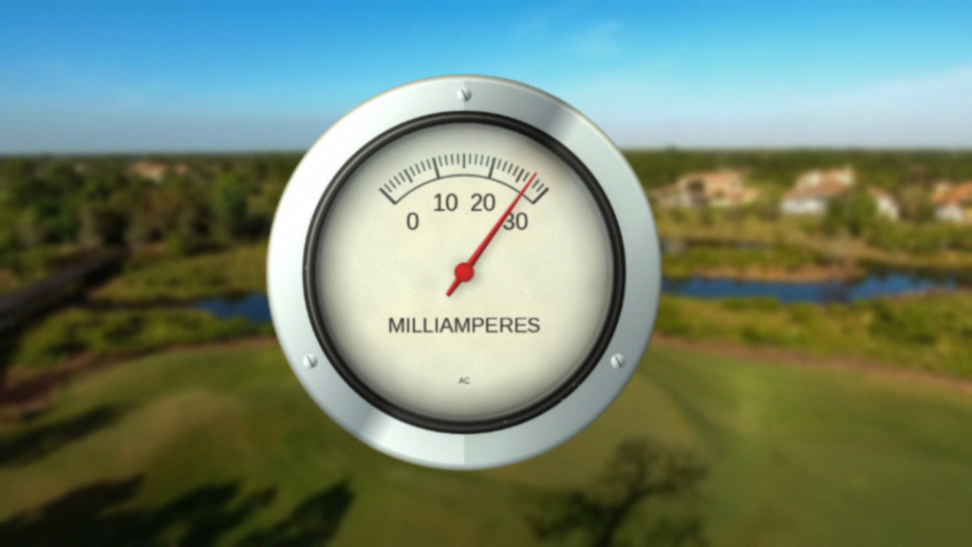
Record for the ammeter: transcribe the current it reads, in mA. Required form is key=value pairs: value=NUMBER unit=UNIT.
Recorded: value=27 unit=mA
